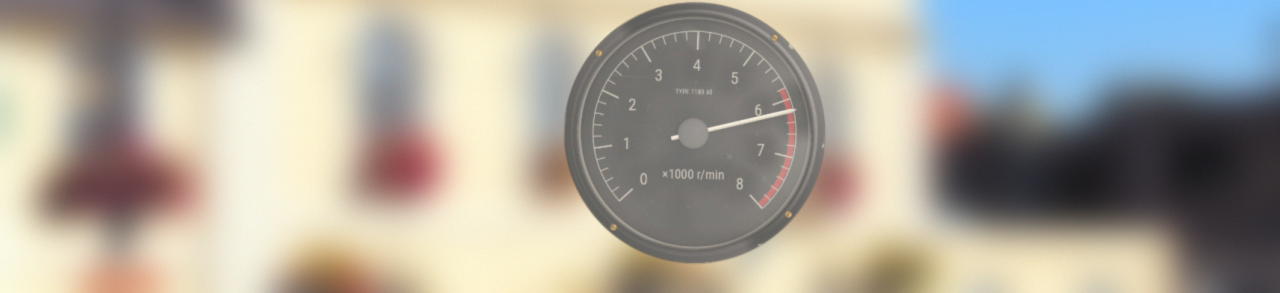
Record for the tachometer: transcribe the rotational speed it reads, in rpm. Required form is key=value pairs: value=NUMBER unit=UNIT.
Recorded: value=6200 unit=rpm
